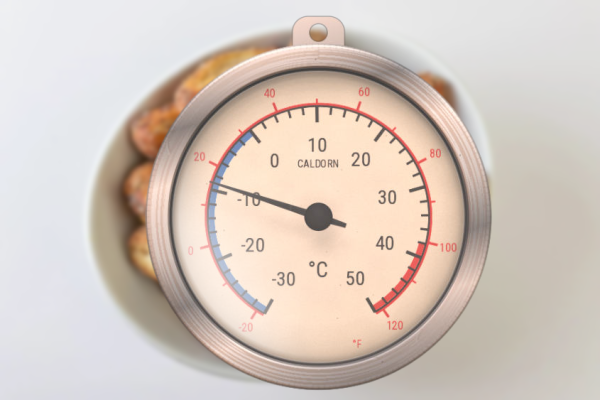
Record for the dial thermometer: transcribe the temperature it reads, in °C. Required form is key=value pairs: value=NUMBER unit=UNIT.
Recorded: value=-9 unit=°C
